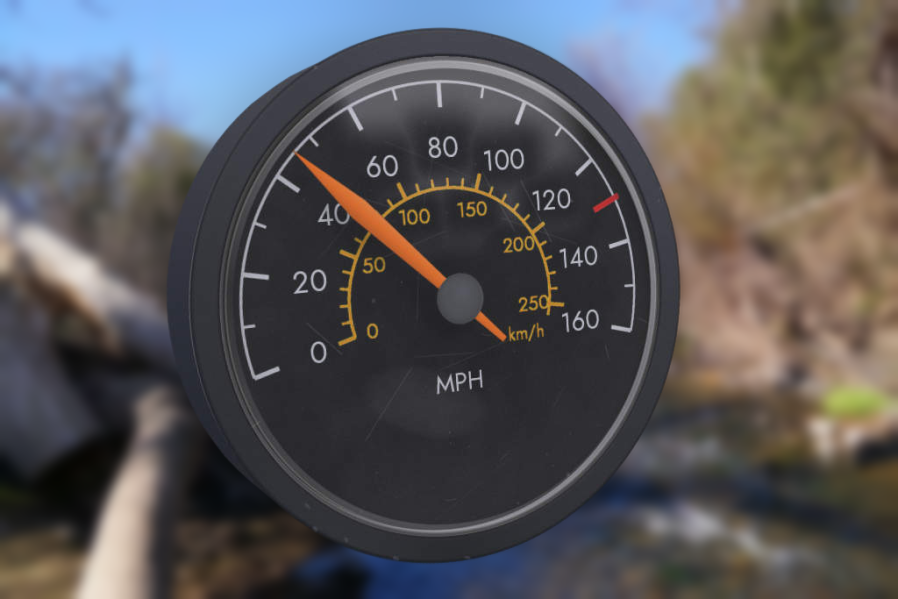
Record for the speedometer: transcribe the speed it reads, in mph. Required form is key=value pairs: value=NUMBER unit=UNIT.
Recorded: value=45 unit=mph
